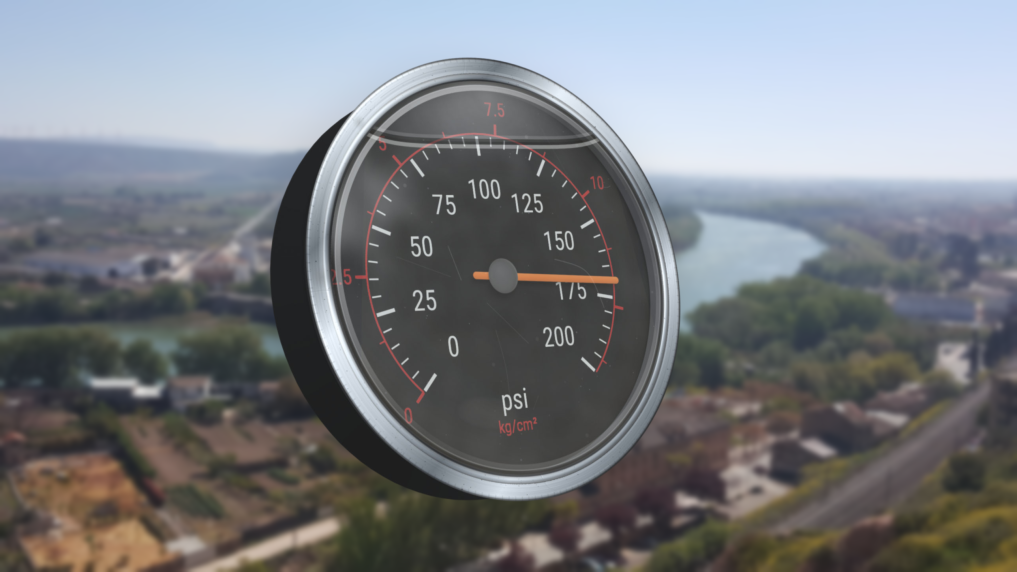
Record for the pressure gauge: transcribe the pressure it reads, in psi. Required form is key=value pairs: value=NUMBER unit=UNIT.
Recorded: value=170 unit=psi
